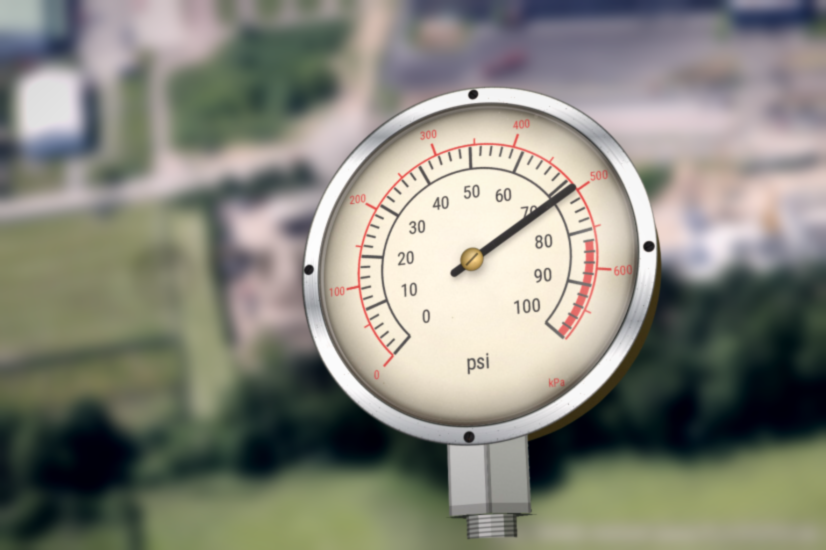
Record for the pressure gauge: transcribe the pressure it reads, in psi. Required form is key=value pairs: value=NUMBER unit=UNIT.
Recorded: value=72 unit=psi
